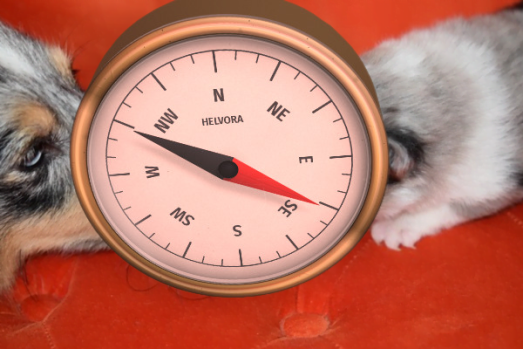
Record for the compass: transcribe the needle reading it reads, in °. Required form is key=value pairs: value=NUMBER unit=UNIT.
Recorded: value=120 unit=°
